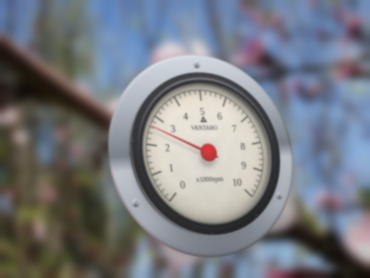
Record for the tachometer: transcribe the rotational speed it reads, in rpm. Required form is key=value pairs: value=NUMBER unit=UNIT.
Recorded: value=2600 unit=rpm
